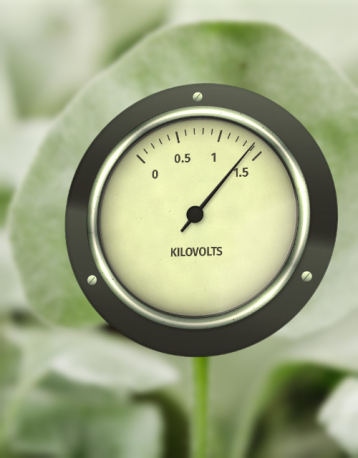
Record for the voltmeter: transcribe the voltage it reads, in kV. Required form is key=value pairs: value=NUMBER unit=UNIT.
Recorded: value=1.4 unit=kV
